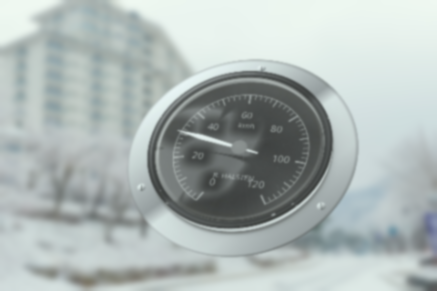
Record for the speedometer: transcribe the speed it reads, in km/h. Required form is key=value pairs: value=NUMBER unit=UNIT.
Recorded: value=30 unit=km/h
